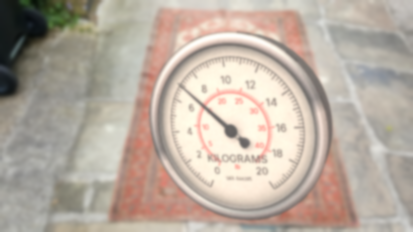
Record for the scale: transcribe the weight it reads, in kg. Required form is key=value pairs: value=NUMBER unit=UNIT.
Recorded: value=7 unit=kg
